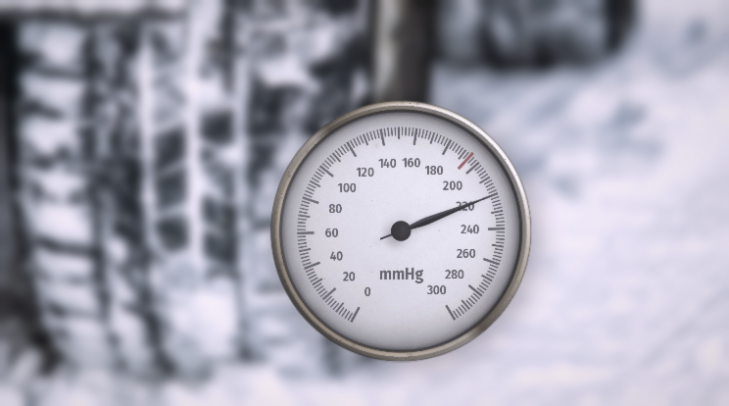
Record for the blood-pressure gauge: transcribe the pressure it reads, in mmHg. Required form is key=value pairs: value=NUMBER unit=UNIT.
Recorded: value=220 unit=mmHg
